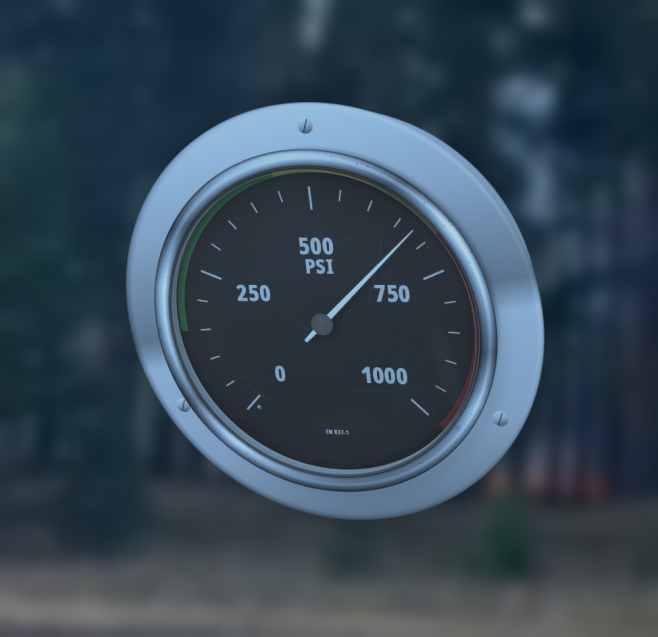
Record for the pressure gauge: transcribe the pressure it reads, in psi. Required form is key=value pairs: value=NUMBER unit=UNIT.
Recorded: value=675 unit=psi
